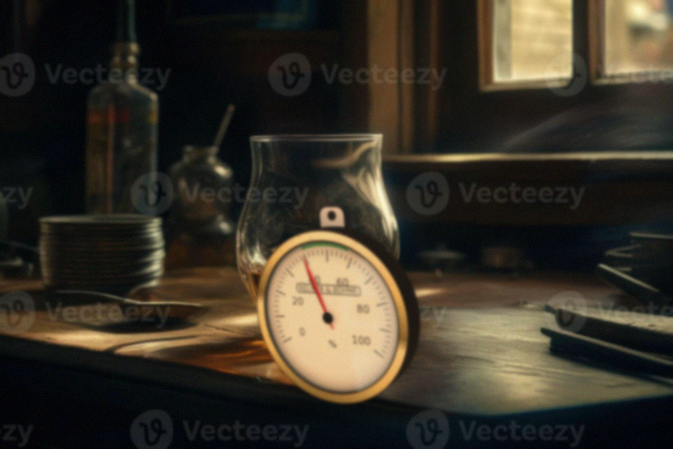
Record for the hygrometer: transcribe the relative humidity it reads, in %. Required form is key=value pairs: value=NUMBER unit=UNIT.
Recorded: value=40 unit=%
